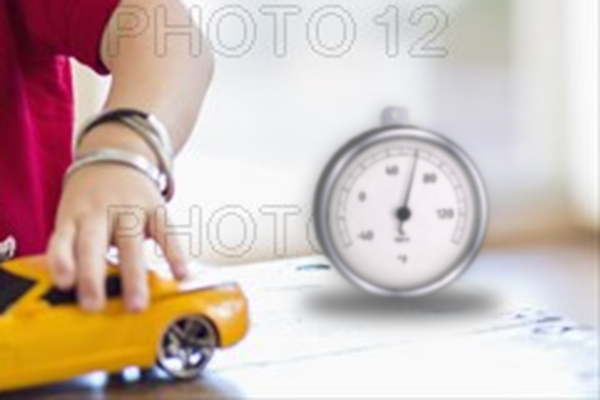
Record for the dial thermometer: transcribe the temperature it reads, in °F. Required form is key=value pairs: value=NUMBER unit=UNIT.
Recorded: value=60 unit=°F
